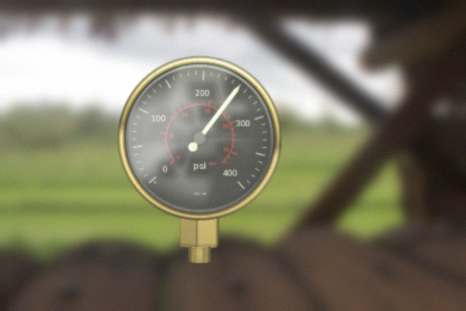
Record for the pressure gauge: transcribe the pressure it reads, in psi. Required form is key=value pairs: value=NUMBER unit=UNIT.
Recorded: value=250 unit=psi
